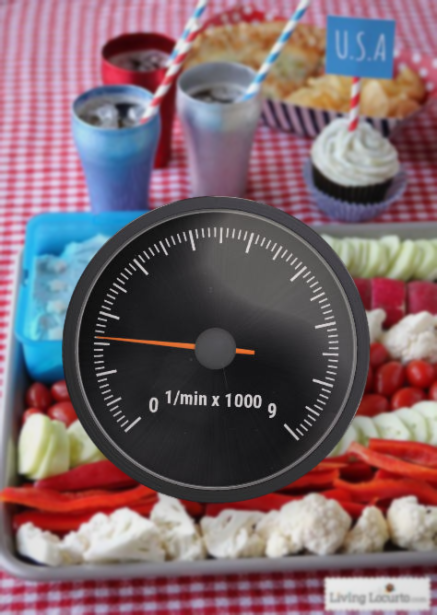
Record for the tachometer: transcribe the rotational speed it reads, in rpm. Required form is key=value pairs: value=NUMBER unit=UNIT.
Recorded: value=1600 unit=rpm
